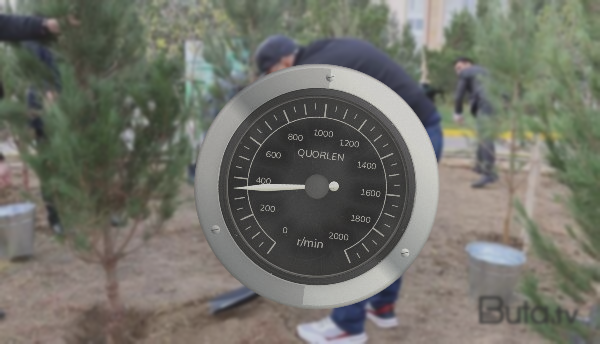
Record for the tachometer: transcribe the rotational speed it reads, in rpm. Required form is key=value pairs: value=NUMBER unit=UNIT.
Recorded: value=350 unit=rpm
